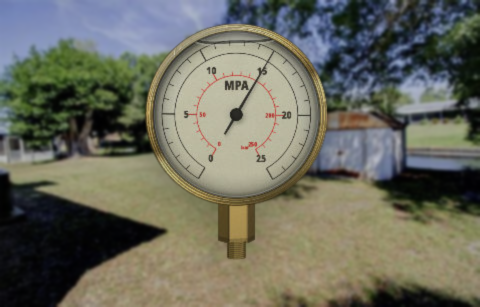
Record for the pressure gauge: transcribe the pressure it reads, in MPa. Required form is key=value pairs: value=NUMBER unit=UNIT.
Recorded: value=15 unit=MPa
